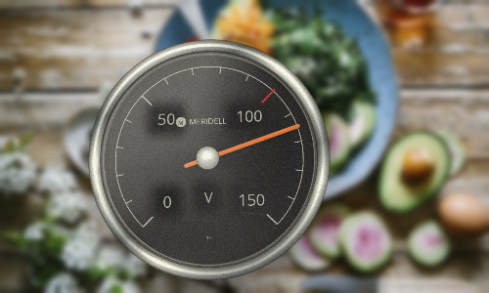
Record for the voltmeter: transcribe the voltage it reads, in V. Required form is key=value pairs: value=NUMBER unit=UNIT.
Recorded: value=115 unit=V
